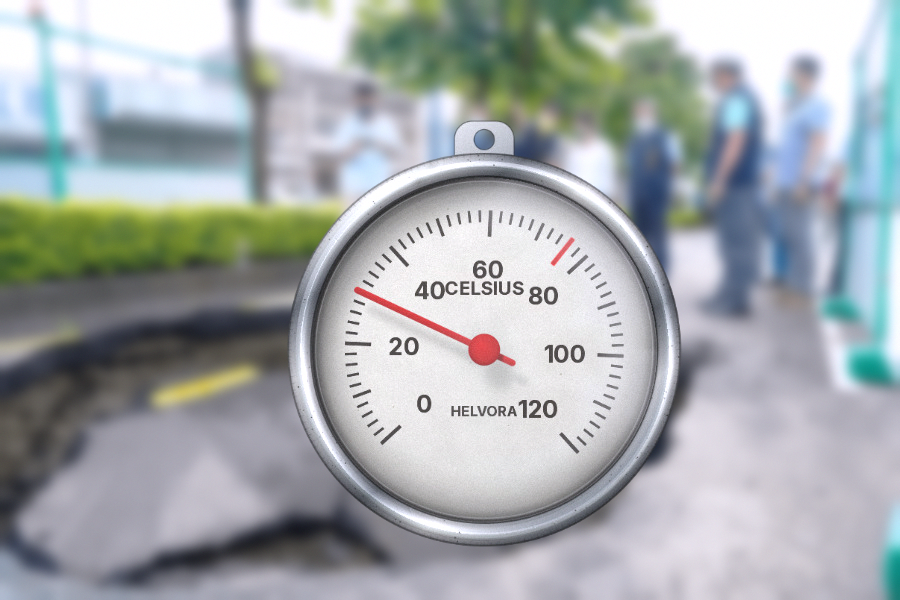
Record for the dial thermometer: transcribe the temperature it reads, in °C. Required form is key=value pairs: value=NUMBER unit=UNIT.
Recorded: value=30 unit=°C
